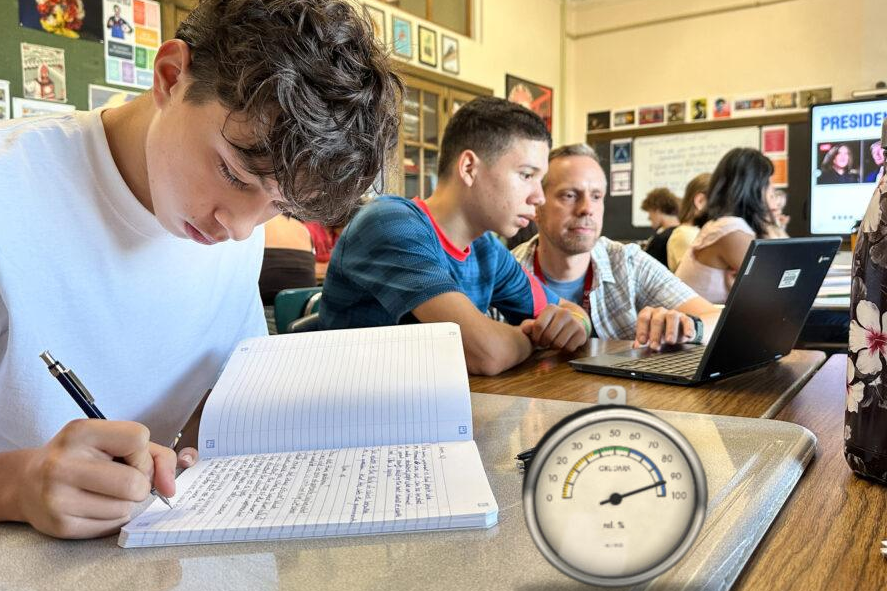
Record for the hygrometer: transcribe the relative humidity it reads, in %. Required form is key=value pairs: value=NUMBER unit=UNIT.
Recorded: value=90 unit=%
